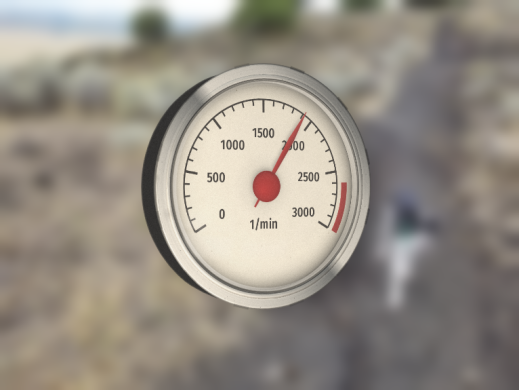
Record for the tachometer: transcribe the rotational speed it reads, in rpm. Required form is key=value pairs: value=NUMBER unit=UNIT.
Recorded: value=1900 unit=rpm
